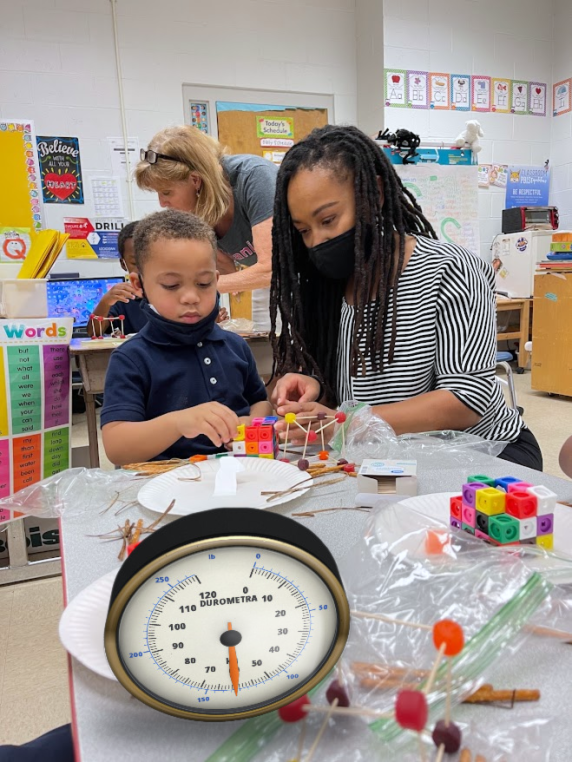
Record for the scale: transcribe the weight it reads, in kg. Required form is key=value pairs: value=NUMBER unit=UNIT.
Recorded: value=60 unit=kg
